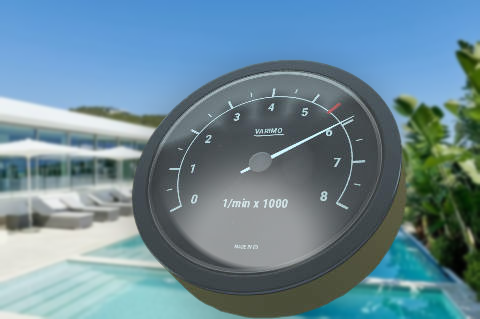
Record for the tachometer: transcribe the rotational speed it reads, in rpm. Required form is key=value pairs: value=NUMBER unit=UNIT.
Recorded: value=6000 unit=rpm
